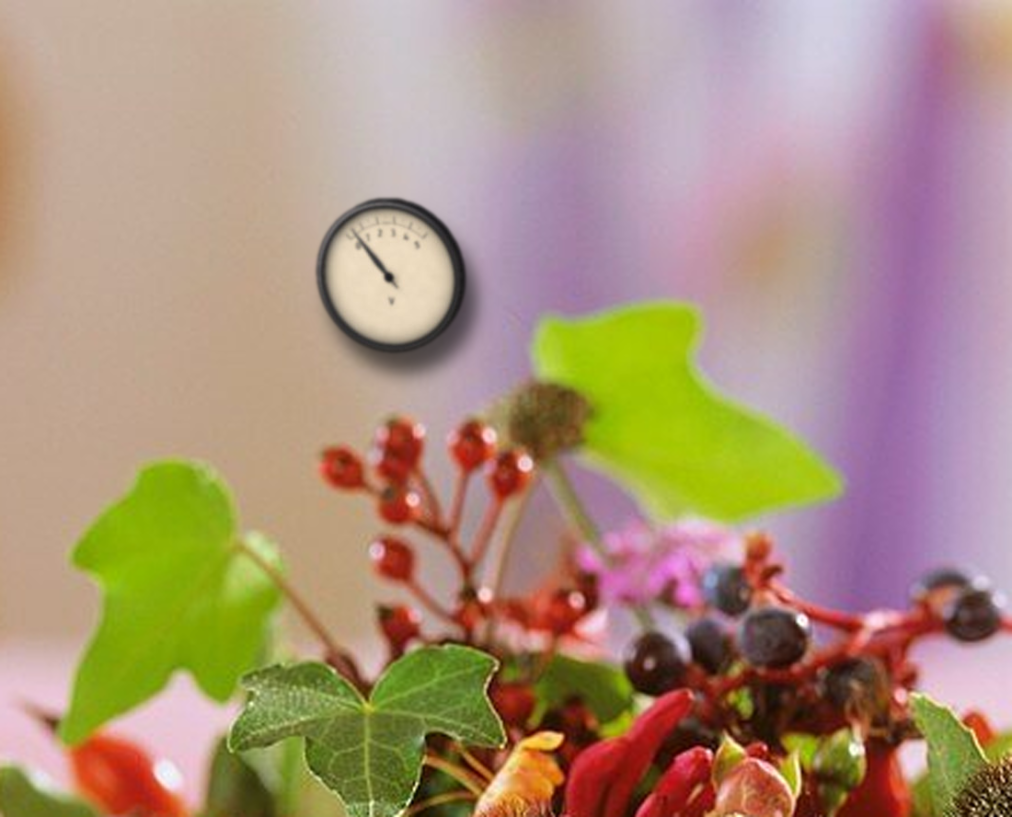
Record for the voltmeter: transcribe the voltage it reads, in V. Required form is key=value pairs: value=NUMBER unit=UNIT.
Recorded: value=0.5 unit=V
